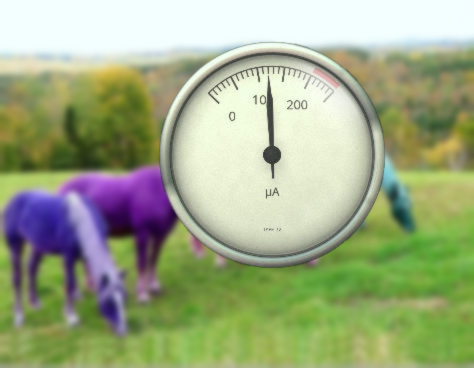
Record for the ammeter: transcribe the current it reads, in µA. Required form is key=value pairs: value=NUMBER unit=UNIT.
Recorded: value=120 unit=µA
